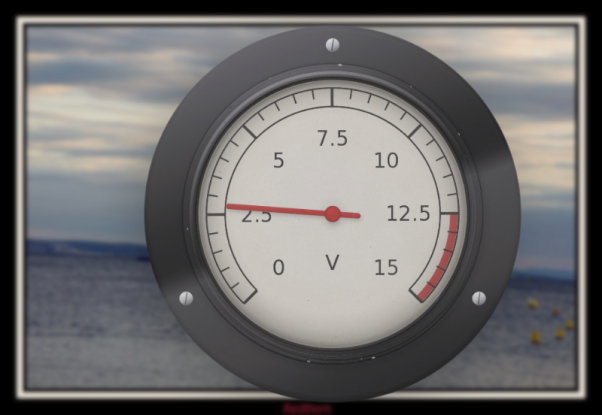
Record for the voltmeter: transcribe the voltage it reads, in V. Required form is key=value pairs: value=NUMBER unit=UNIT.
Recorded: value=2.75 unit=V
